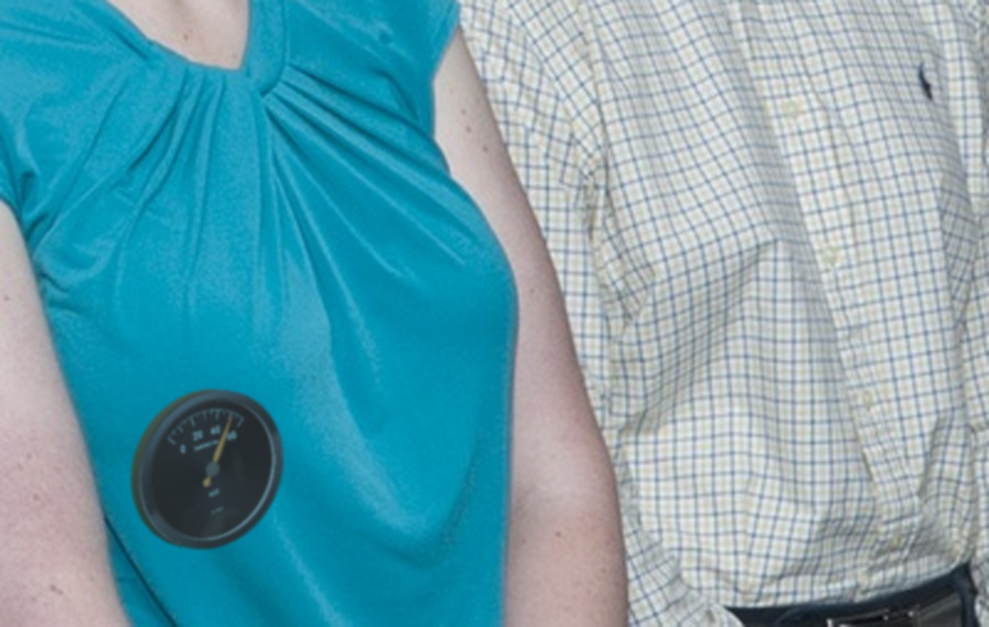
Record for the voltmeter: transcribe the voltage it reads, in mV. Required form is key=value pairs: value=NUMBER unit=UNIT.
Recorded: value=50 unit=mV
